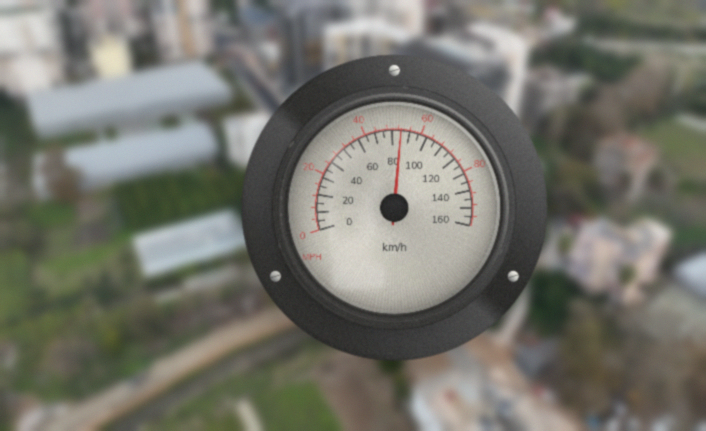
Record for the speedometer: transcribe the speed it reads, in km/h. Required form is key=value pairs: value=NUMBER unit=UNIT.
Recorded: value=85 unit=km/h
